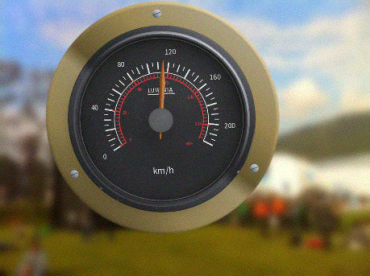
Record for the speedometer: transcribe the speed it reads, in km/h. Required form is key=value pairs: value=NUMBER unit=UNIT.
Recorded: value=115 unit=km/h
